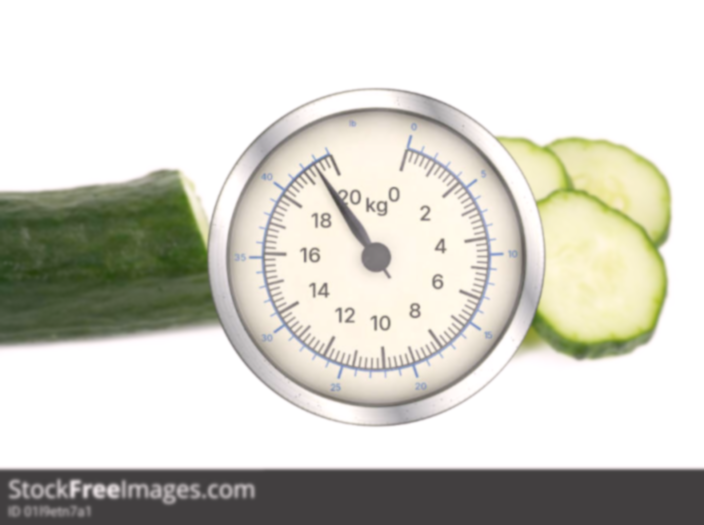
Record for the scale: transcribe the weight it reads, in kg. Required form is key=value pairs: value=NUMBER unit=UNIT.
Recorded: value=19.4 unit=kg
